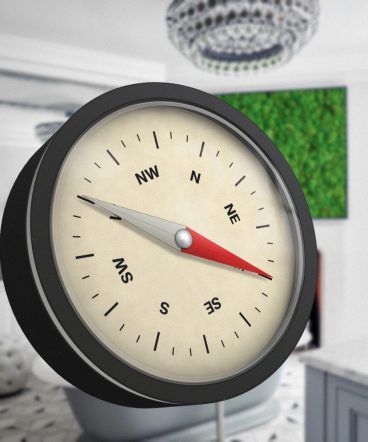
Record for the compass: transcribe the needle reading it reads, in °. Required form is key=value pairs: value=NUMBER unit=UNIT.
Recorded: value=90 unit=°
